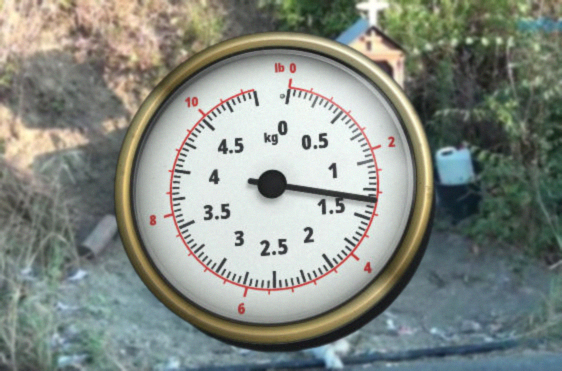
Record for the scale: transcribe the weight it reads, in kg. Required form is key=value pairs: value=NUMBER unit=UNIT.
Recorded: value=1.35 unit=kg
